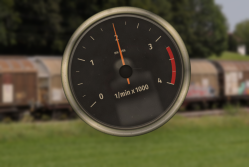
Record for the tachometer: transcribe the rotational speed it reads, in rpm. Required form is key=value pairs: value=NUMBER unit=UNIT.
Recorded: value=2000 unit=rpm
